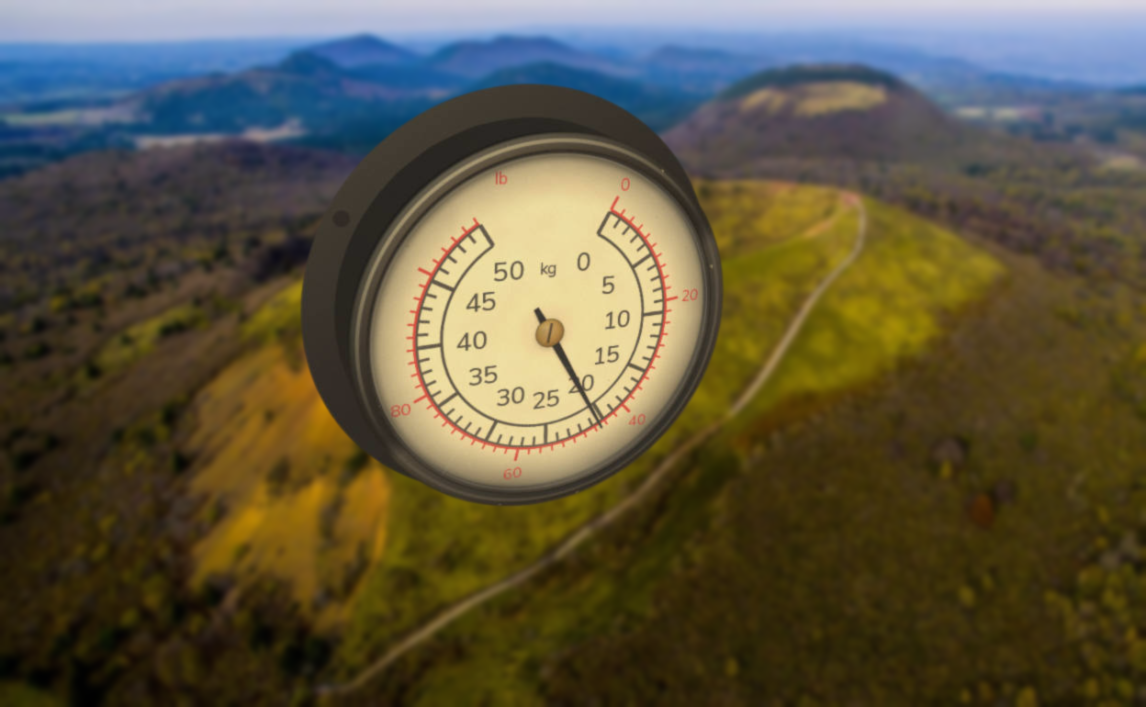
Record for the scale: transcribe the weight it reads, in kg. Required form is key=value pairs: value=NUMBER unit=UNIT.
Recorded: value=20.5 unit=kg
